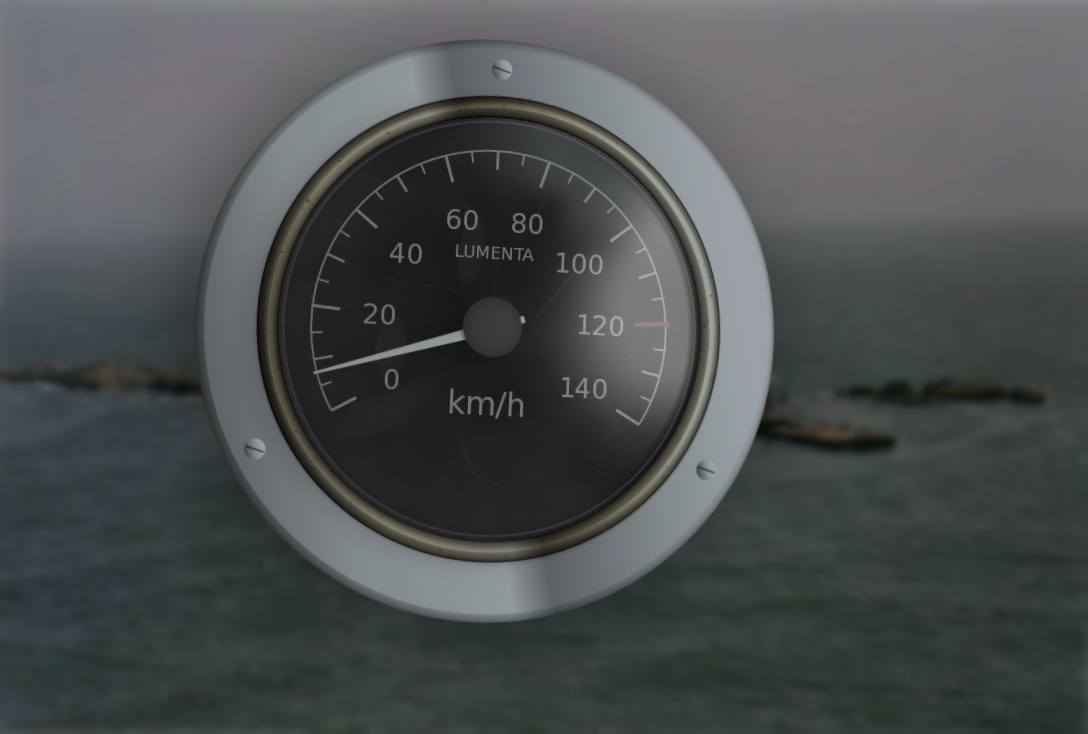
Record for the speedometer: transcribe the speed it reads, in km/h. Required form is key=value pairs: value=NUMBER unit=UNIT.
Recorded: value=7.5 unit=km/h
